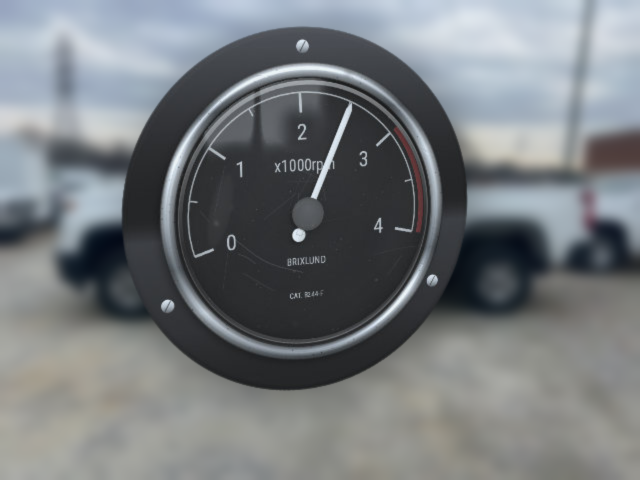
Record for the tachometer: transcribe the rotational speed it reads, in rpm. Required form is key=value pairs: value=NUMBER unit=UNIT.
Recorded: value=2500 unit=rpm
